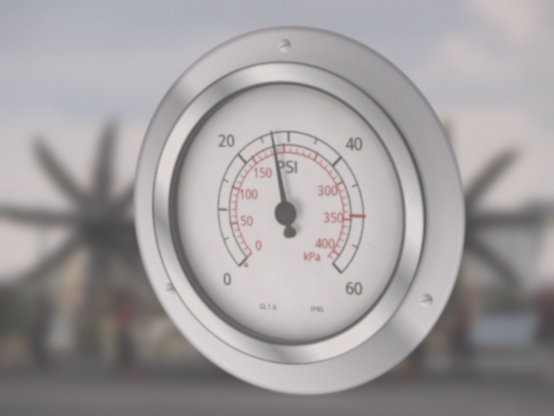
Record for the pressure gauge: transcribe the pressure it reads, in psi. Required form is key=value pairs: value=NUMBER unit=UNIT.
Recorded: value=27.5 unit=psi
